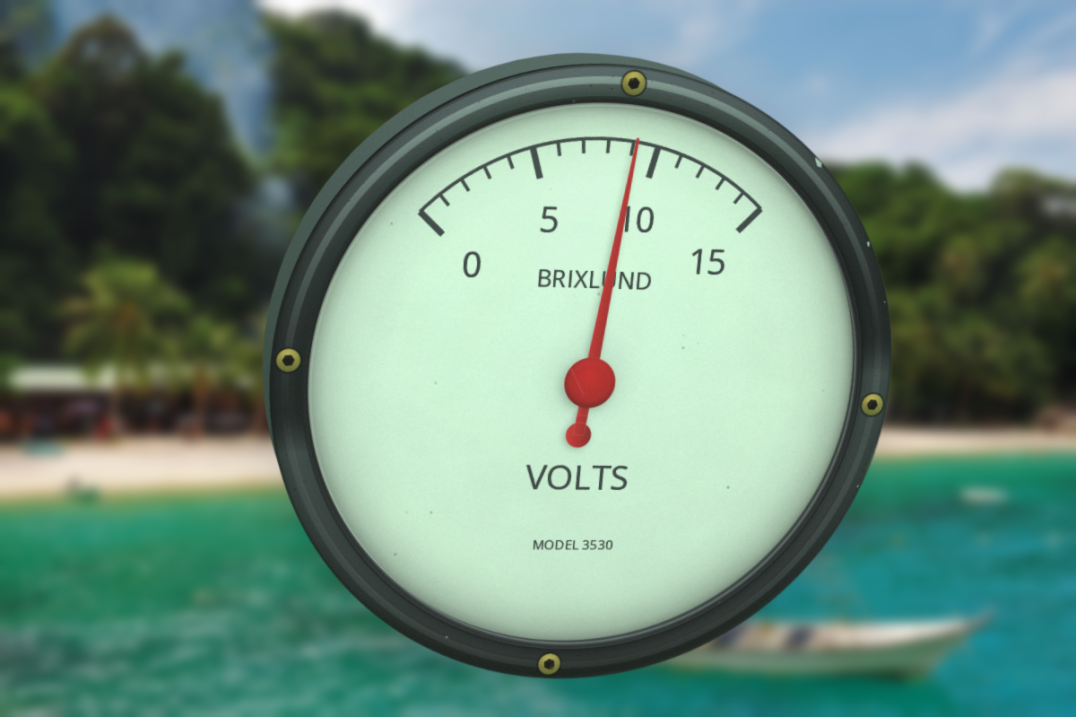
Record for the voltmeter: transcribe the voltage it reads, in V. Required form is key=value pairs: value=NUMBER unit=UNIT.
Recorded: value=9 unit=V
